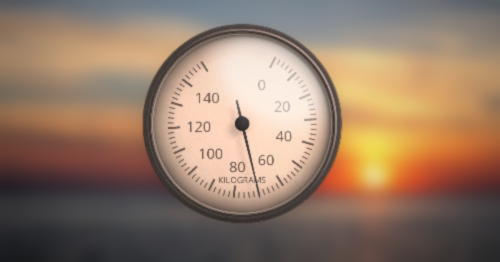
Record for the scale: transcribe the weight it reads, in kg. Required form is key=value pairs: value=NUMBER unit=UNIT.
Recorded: value=70 unit=kg
